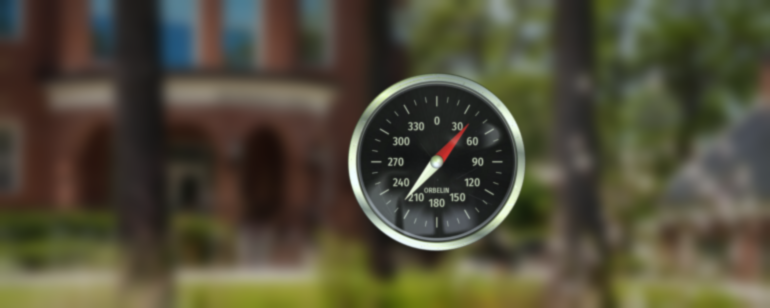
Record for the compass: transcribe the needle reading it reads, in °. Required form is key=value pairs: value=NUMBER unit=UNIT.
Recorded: value=40 unit=°
